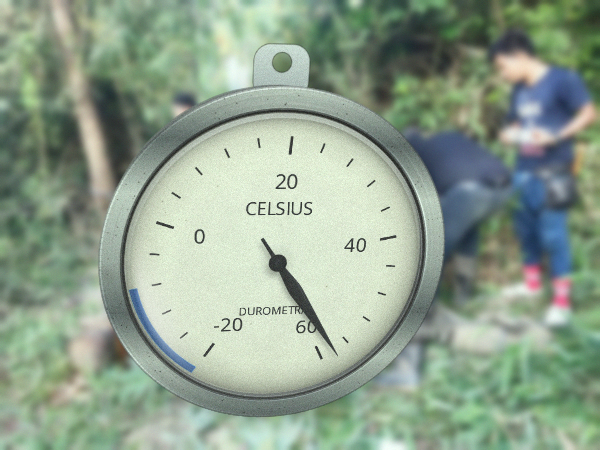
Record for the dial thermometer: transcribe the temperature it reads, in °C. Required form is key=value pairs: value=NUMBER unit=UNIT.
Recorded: value=58 unit=°C
